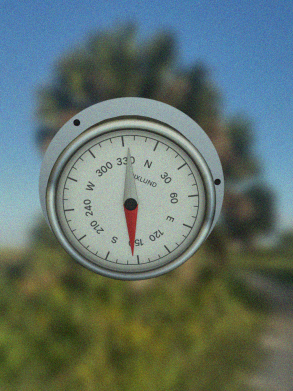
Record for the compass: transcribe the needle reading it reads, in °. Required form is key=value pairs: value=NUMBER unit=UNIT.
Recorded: value=155 unit=°
